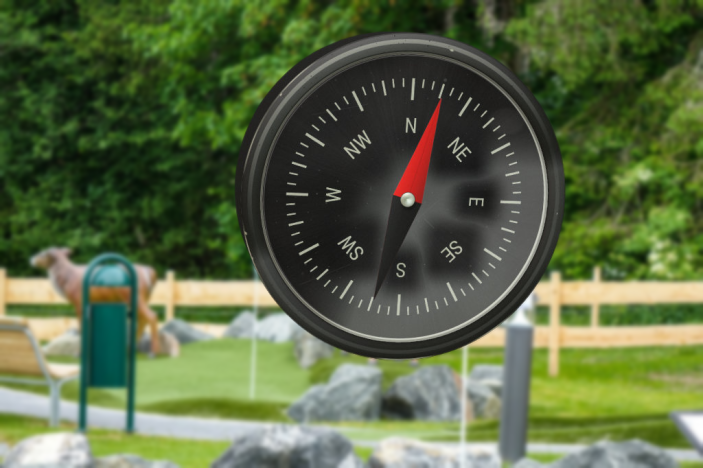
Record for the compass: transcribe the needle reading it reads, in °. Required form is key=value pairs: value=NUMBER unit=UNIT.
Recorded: value=15 unit=°
